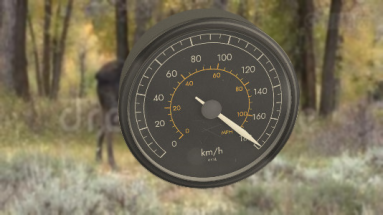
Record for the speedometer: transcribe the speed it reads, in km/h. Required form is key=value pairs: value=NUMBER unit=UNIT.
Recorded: value=177.5 unit=km/h
